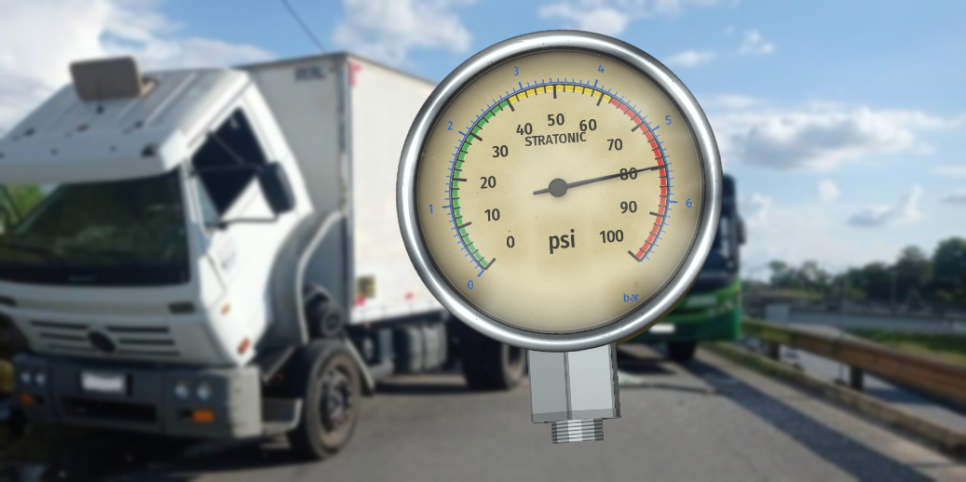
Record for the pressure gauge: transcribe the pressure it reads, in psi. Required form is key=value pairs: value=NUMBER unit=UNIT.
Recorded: value=80 unit=psi
